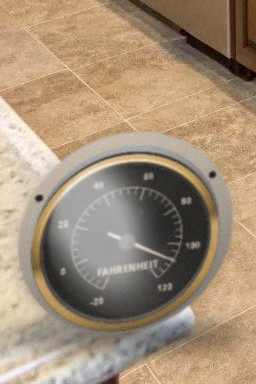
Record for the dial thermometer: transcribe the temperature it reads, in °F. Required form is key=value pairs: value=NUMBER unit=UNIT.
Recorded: value=108 unit=°F
